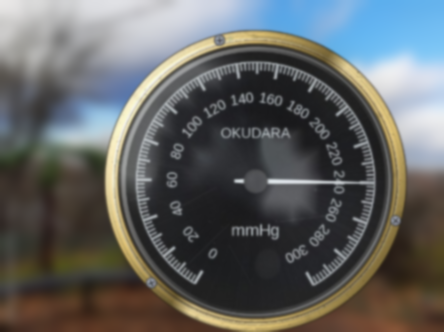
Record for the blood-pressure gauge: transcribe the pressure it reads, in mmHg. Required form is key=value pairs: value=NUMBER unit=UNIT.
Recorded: value=240 unit=mmHg
